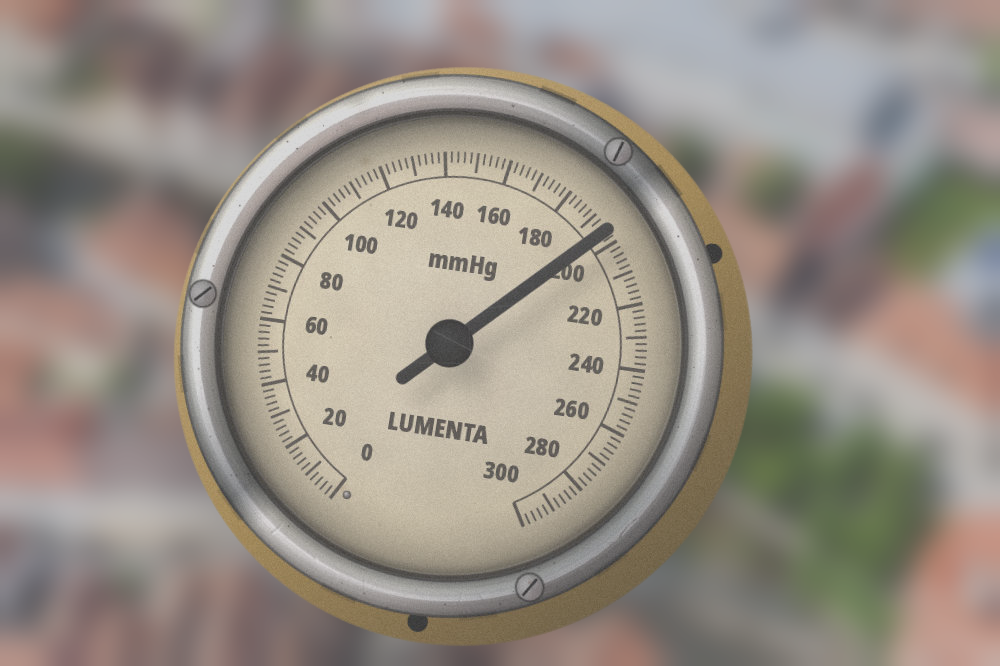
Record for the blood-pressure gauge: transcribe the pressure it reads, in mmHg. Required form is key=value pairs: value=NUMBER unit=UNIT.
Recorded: value=196 unit=mmHg
